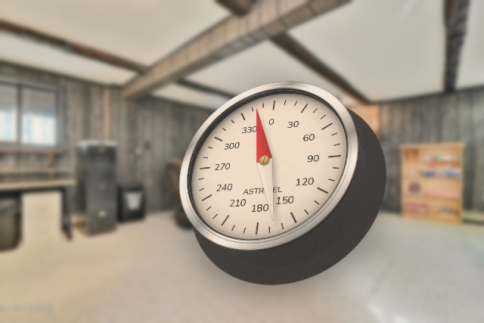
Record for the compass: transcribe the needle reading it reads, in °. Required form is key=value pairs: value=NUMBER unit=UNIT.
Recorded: value=345 unit=°
